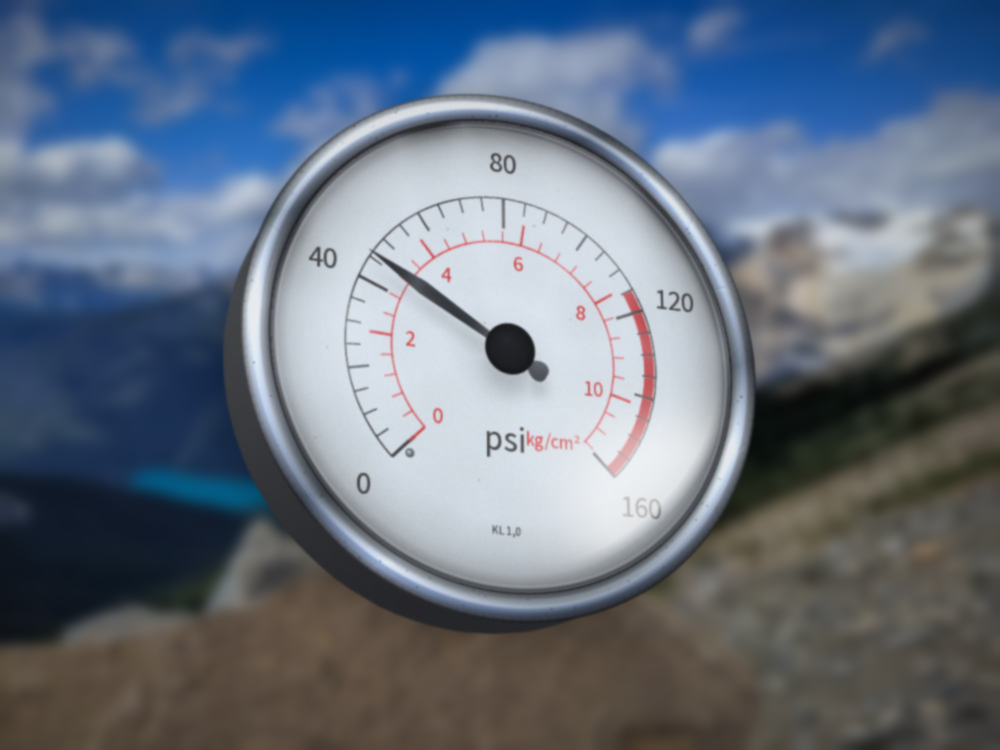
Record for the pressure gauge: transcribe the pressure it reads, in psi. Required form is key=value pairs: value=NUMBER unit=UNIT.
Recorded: value=45 unit=psi
